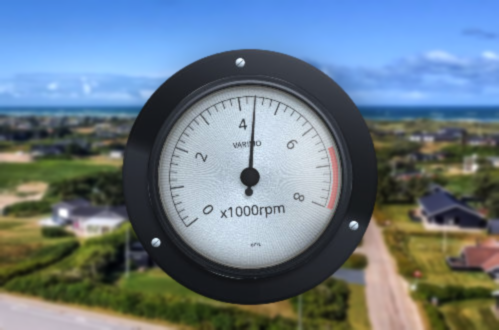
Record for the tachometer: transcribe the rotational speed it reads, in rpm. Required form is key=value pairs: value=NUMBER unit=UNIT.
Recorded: value=4400 unit=rpm
